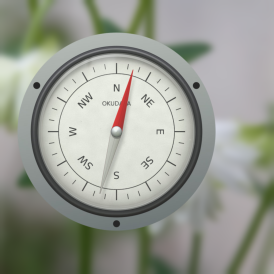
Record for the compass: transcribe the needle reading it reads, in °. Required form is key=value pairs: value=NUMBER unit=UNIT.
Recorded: value=15 unit=°
